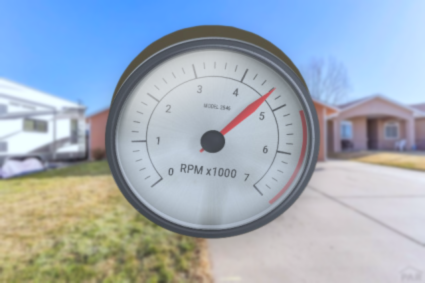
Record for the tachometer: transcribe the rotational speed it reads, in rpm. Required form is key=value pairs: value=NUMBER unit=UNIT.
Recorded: value=4600 unit=rpm
